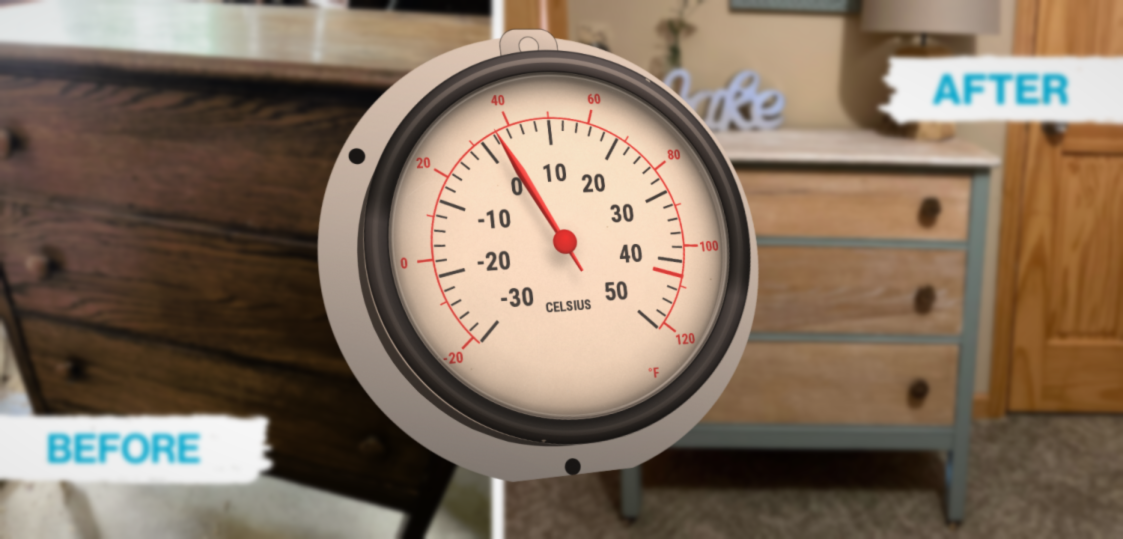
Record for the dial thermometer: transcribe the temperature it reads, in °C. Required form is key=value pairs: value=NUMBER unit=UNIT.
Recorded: value=2 unit=°C
